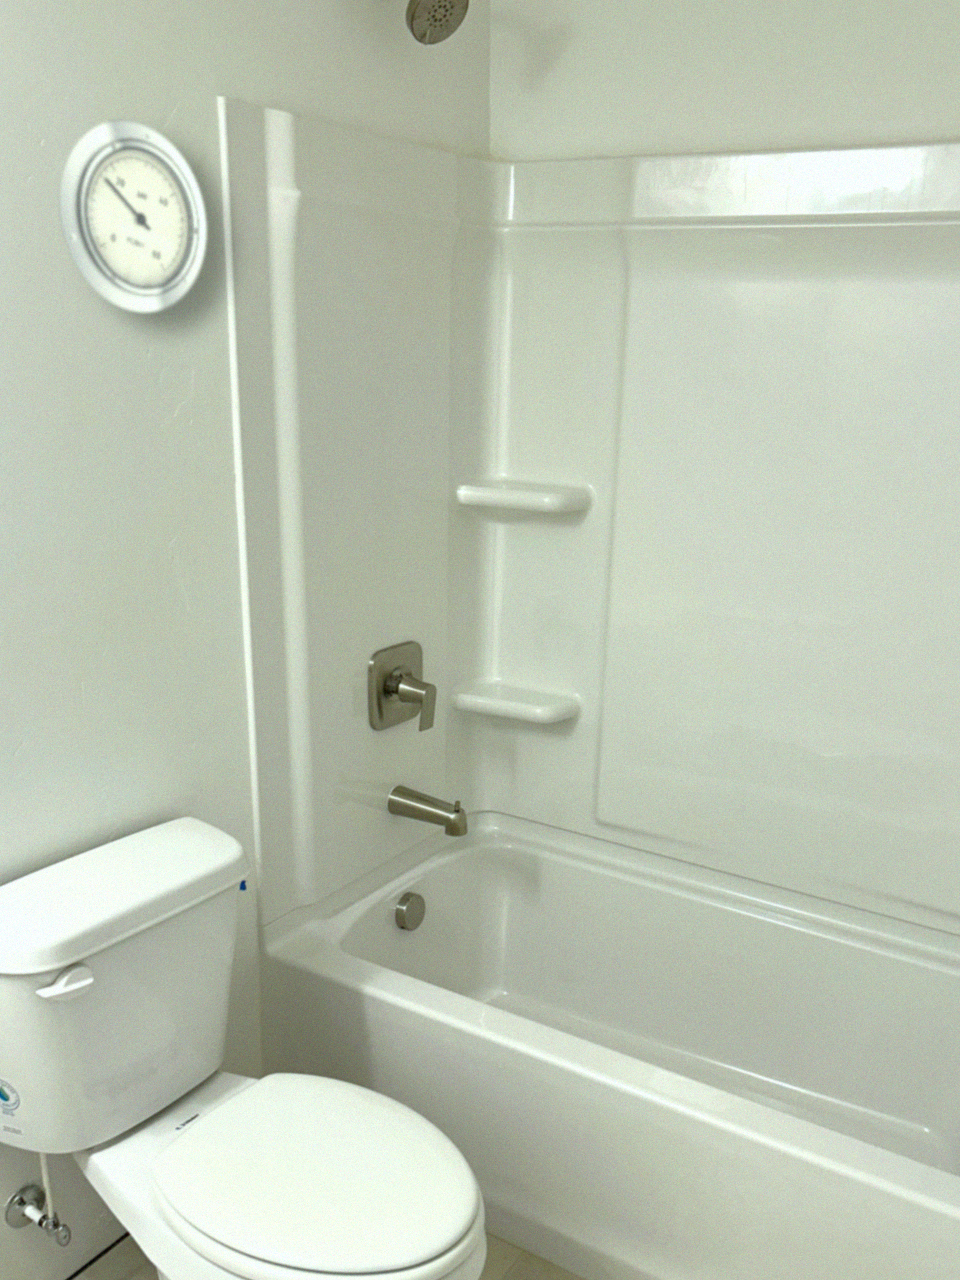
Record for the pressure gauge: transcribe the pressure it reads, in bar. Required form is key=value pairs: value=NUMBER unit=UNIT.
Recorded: value=16 unit=bar
